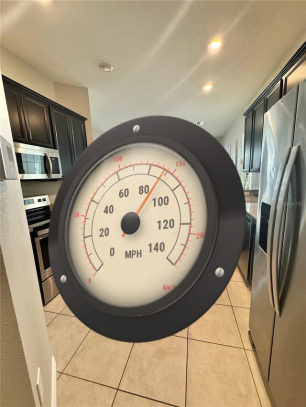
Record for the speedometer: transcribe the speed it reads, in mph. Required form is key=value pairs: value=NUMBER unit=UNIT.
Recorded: value=90 unit=mph
